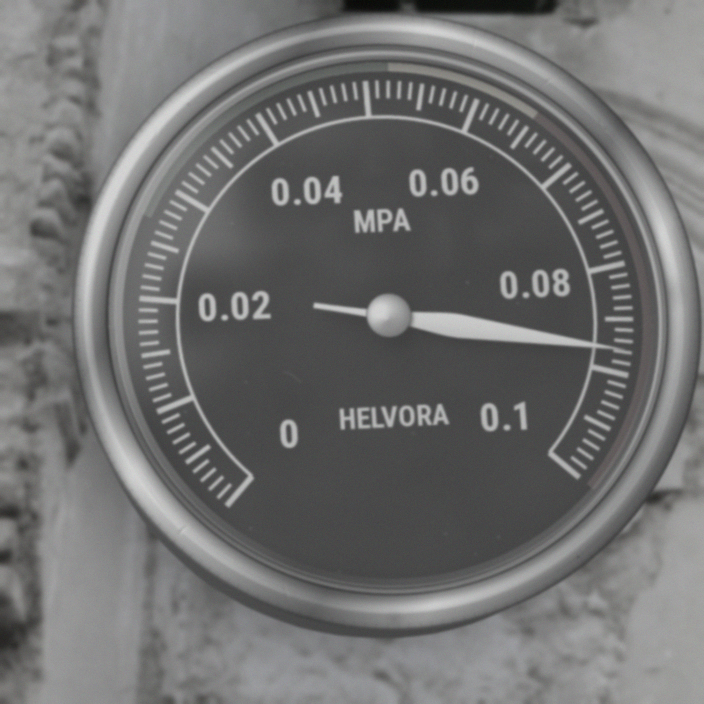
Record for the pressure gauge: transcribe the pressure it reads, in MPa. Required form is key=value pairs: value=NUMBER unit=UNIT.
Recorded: value=0.088 unit=MPa
